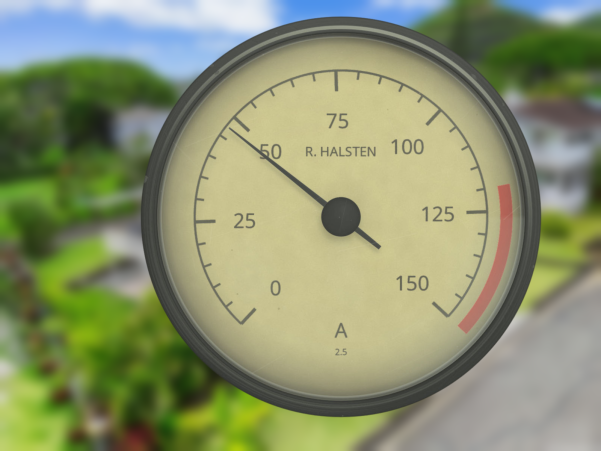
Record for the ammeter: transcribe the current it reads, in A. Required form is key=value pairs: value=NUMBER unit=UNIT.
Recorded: value=47.5 unit=A
